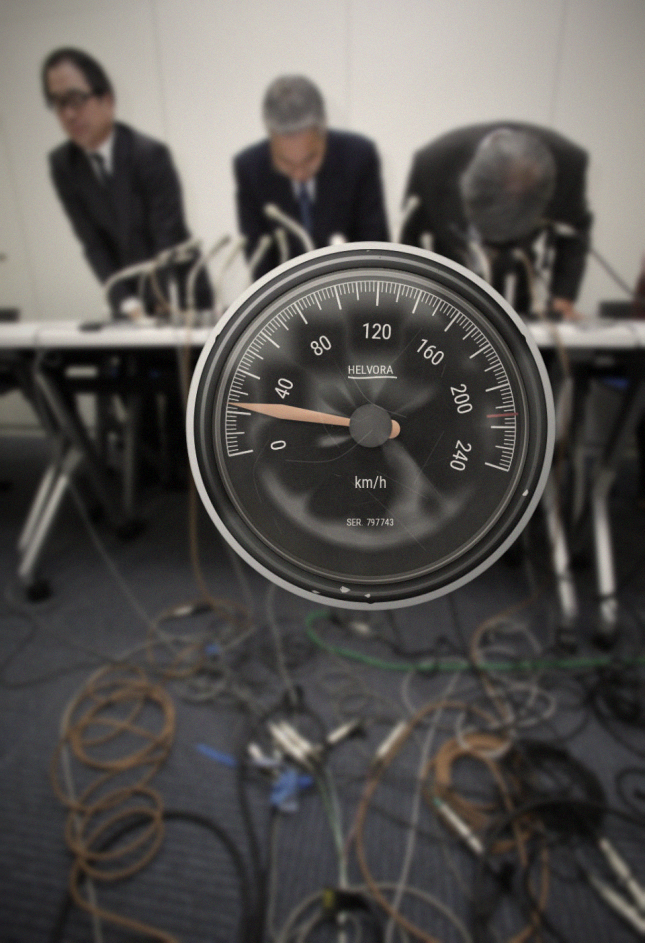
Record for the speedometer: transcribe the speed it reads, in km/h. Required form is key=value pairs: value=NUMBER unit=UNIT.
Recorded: value=24 unit=km/h
